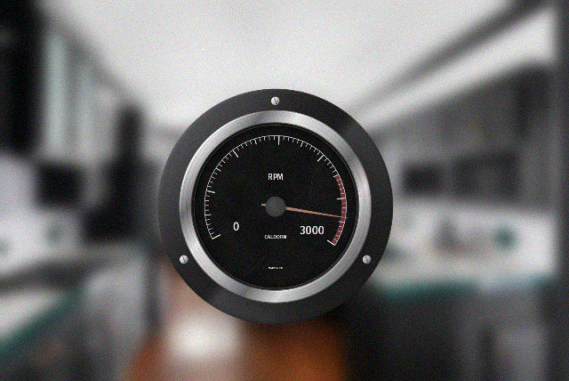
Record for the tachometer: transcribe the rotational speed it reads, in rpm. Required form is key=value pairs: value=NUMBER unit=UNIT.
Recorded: value=2700 unit=rpm
